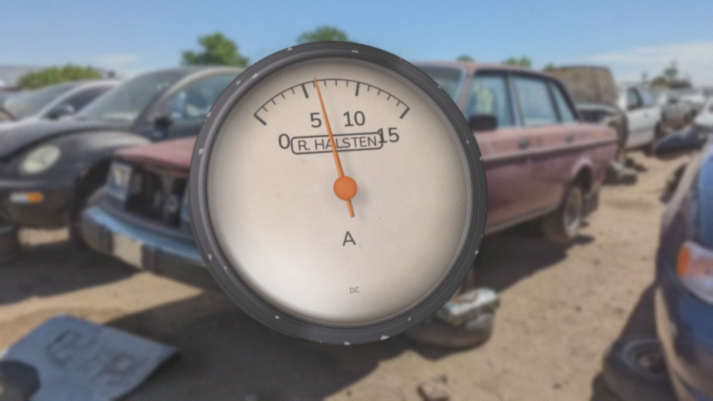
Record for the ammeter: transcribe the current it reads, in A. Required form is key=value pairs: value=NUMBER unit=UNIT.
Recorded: value=6 unit=A
